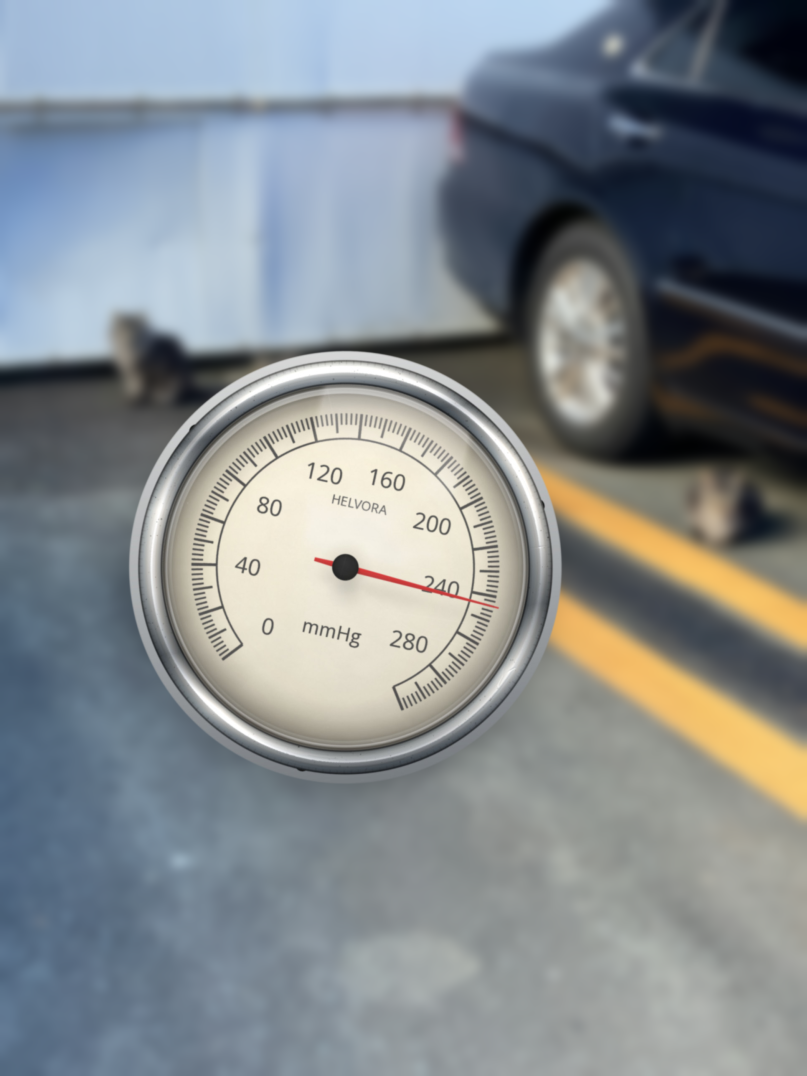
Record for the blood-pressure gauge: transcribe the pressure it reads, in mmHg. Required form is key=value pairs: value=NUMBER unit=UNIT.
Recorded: value=244 unit=mmHg
